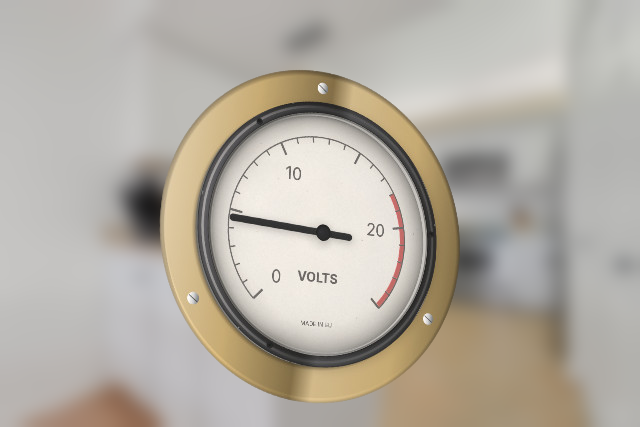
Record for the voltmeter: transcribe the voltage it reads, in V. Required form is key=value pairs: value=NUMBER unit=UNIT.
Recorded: value=4.5 unit=V
